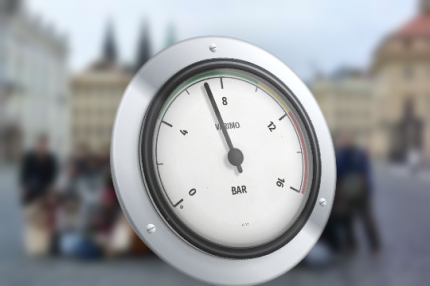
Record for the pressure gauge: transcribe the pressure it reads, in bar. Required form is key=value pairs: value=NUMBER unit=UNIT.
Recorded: value=7 unit=bar
